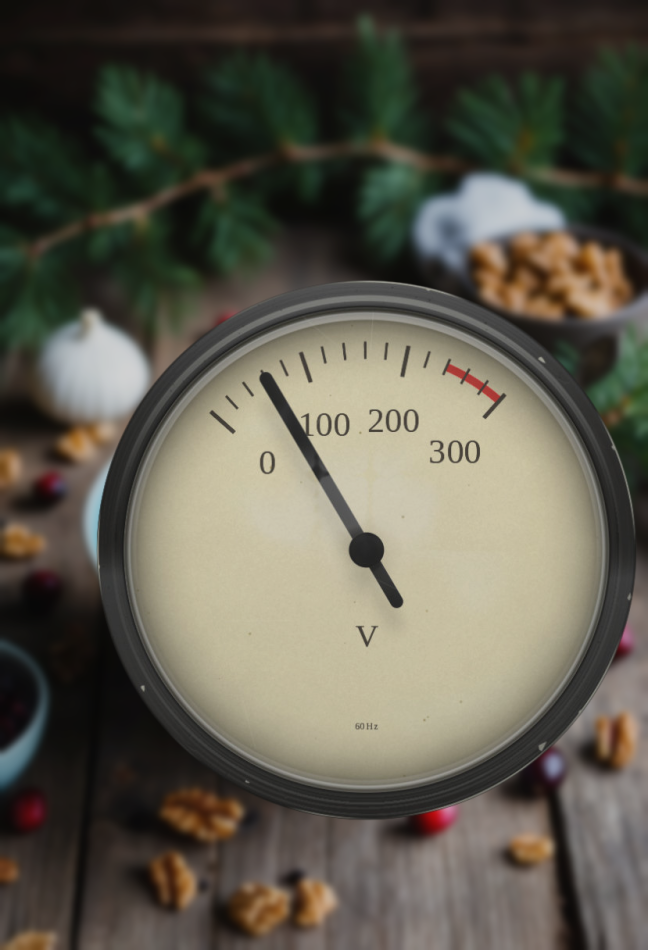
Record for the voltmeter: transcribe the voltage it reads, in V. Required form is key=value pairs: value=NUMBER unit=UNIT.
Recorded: value=60 unit=V
